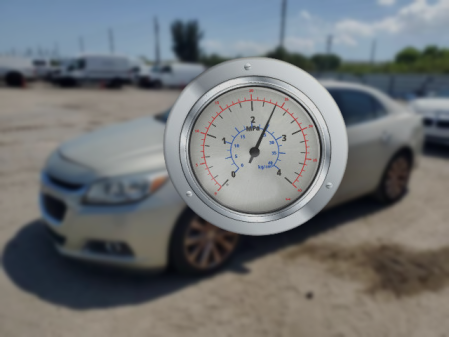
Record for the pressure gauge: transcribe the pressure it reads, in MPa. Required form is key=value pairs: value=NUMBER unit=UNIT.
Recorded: value=2.4 unit=MPa
